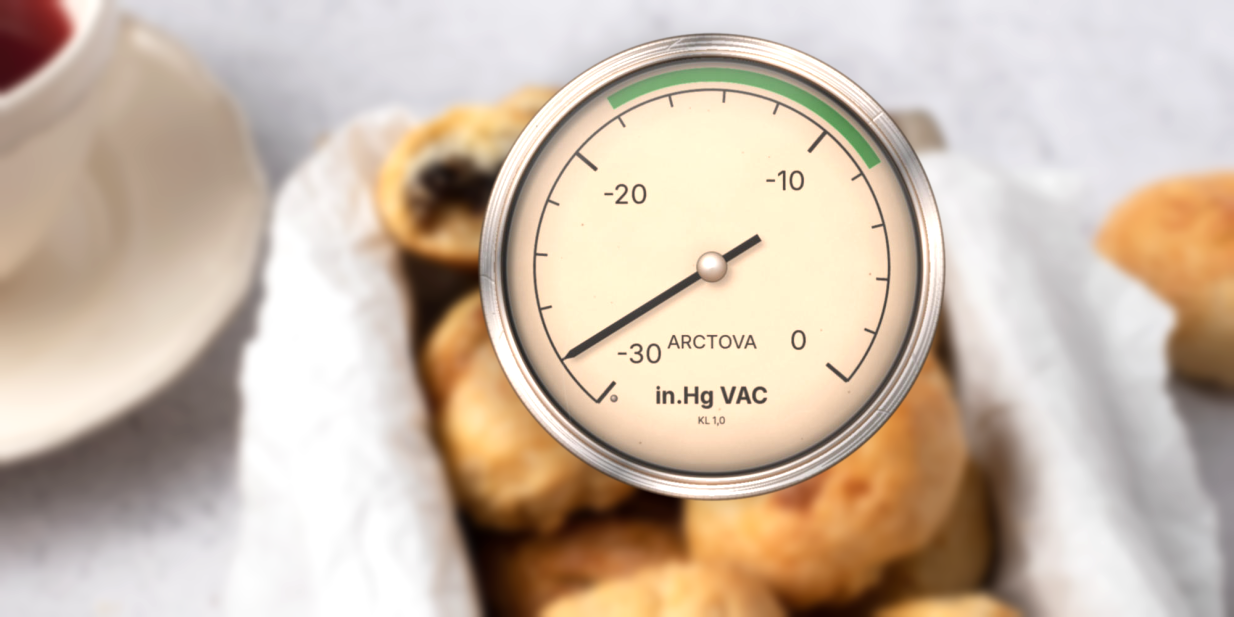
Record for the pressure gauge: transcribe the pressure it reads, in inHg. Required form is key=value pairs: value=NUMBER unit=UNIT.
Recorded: value=-28 unit=inHg
